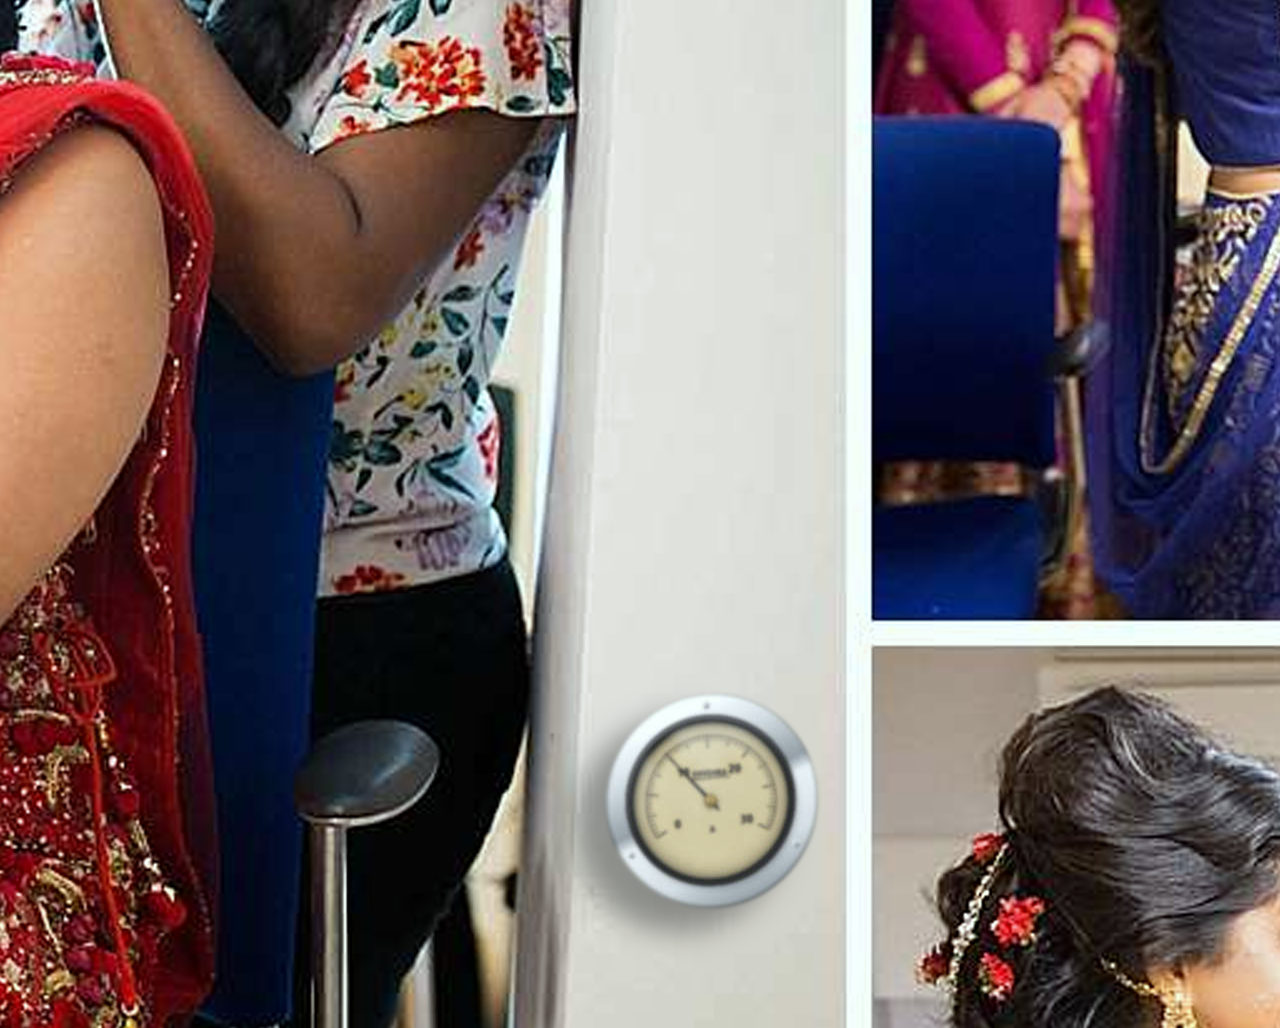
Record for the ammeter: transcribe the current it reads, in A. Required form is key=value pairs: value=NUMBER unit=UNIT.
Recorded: value=10 unit=A
